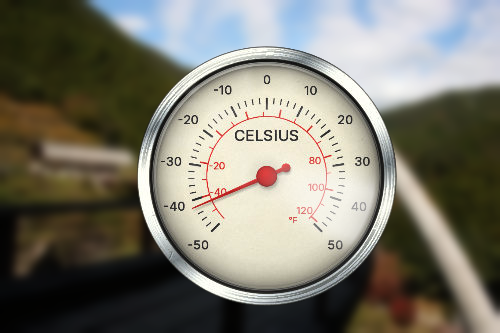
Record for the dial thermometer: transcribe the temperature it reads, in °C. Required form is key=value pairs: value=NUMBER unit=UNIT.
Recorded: value=-42 unit=°C
